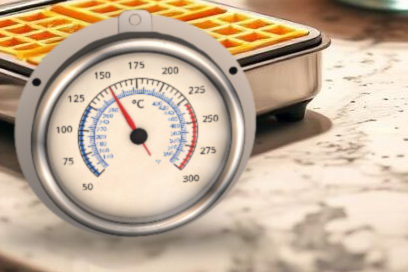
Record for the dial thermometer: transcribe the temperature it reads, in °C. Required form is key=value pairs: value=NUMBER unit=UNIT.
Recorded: value=150 unit=°C
